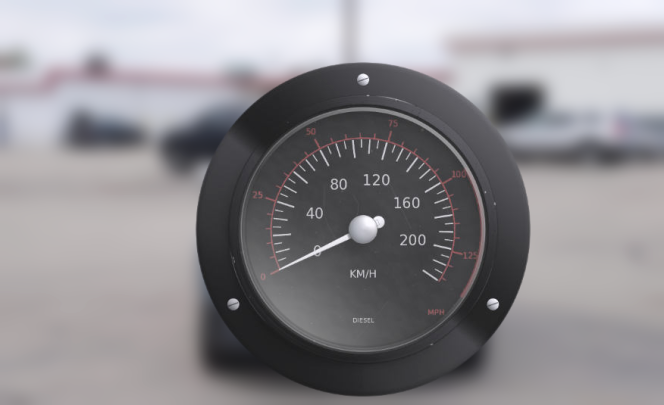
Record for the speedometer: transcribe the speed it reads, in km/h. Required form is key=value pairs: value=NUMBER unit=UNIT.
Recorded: value=0 unit=km/h
